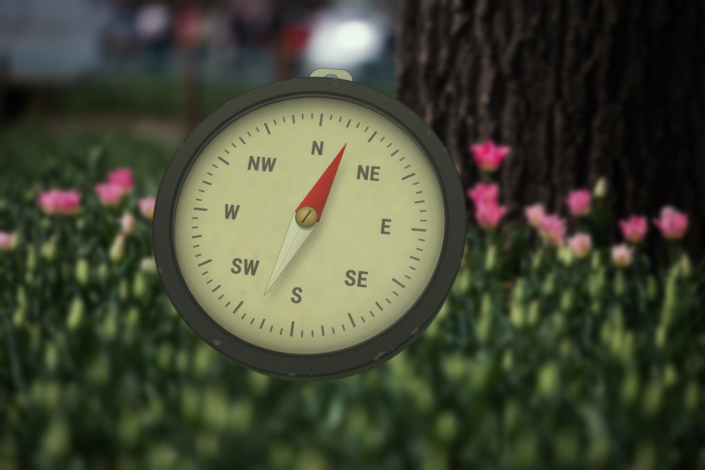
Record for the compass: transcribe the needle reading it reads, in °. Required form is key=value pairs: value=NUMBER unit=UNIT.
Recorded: value=20 unit=°
